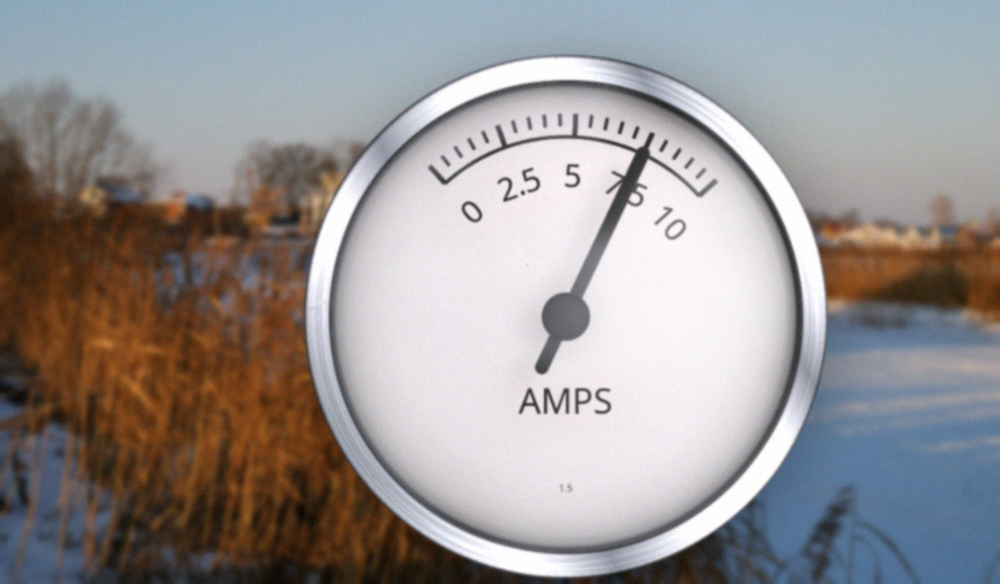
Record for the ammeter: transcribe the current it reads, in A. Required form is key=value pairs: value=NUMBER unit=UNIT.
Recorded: value=7.5 unit=A
